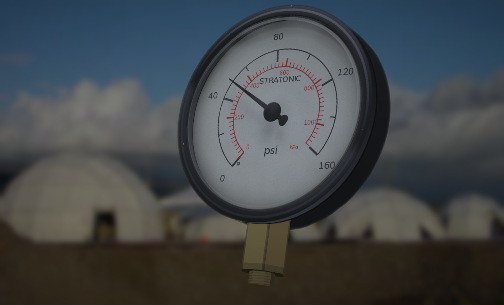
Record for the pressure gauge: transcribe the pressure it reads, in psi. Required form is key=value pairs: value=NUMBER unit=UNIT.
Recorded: value=50 unit=psi
